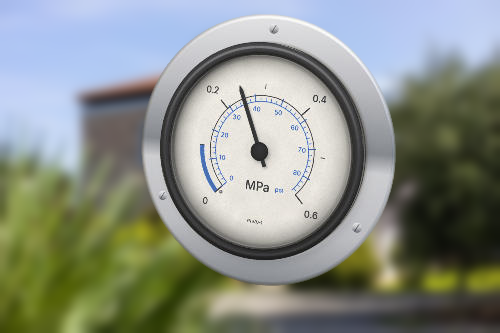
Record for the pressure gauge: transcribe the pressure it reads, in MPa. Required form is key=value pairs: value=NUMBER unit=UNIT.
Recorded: value=0.25 unit=MPa
